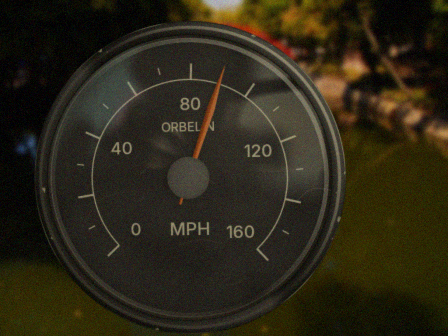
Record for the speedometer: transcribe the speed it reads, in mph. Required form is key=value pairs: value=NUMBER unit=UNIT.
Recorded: value=90 unit=mph
